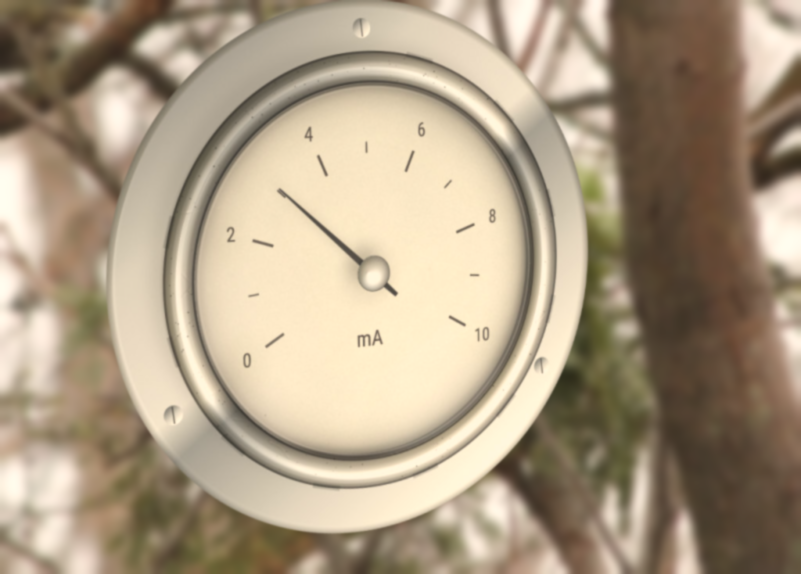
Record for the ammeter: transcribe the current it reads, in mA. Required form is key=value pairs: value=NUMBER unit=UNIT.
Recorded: value=3 unit=mA
